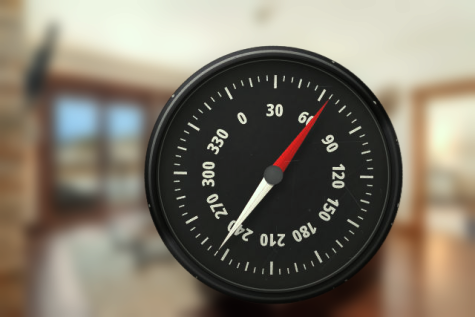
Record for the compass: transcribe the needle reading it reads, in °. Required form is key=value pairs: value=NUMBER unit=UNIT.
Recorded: value=65 unit=°
